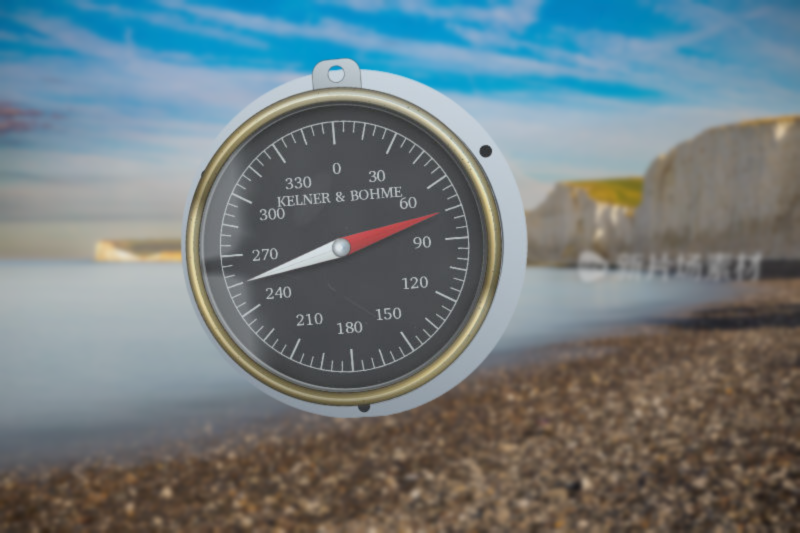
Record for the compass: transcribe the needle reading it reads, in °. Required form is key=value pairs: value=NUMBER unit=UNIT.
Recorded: value=75 unit=°
